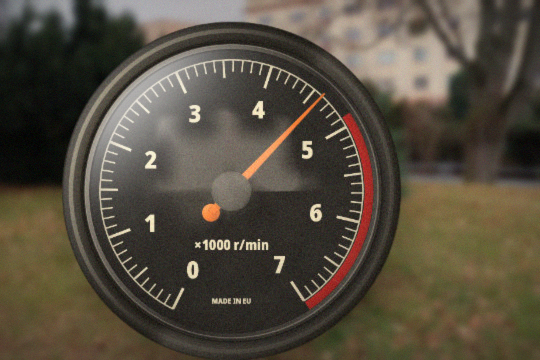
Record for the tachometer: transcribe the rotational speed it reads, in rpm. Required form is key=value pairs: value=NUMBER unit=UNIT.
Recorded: value=4600 unit=rpm
